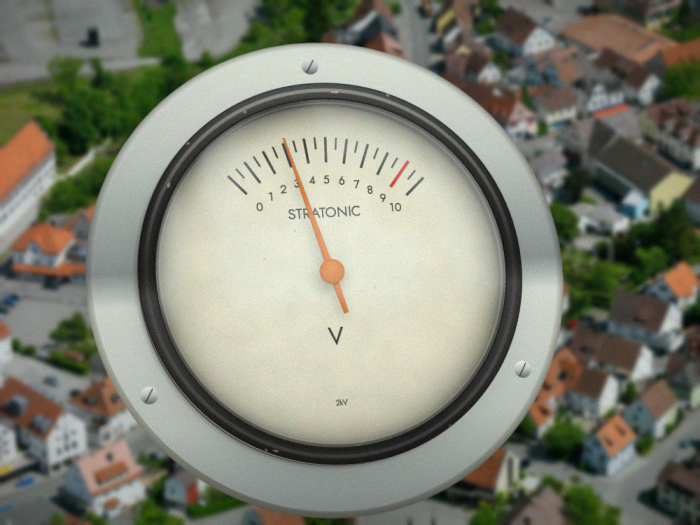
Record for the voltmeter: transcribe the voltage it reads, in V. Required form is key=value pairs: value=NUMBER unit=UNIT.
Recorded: value=3 unit=V
